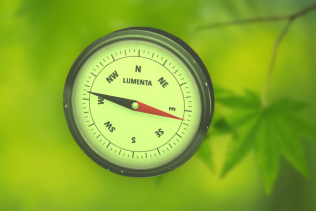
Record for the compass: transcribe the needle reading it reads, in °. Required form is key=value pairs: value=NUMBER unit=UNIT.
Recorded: value=100 unit=°
